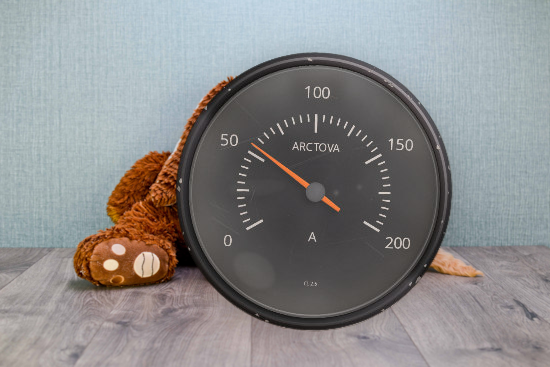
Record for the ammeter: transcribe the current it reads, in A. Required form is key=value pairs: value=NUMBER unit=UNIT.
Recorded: value=55 unit=A
